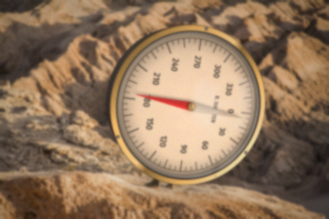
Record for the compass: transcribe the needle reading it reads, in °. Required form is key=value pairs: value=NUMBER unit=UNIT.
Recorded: value=185 unit=°
